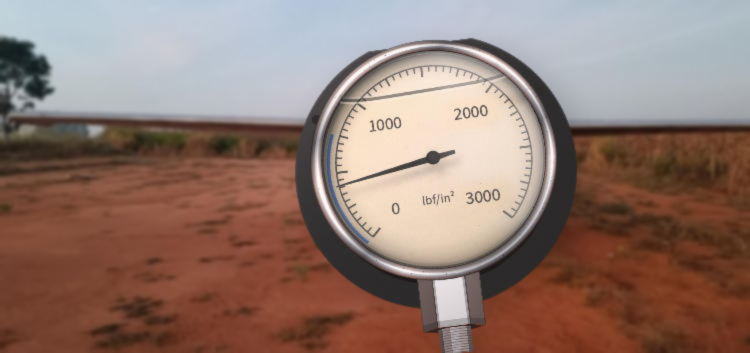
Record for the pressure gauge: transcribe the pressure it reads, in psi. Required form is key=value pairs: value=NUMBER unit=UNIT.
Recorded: value=400 unit=psi
